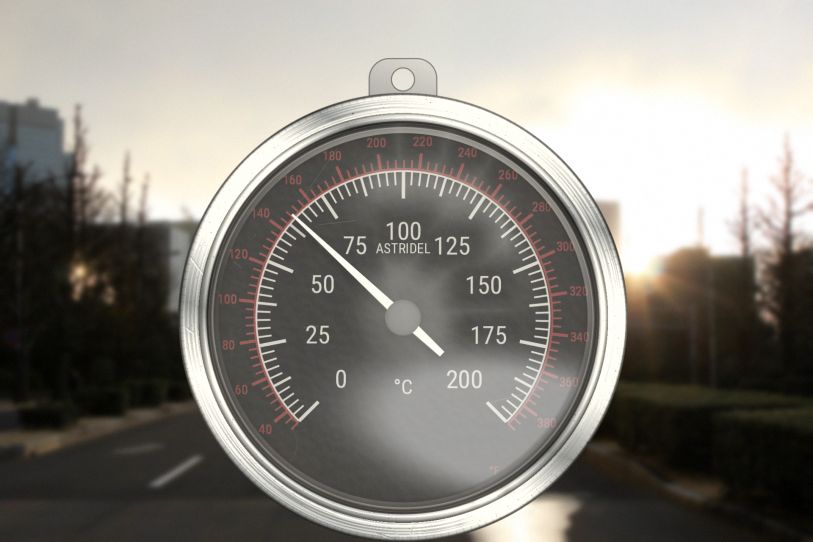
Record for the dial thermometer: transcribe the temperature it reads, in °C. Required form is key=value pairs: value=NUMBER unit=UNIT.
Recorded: value=65 unit=°C
